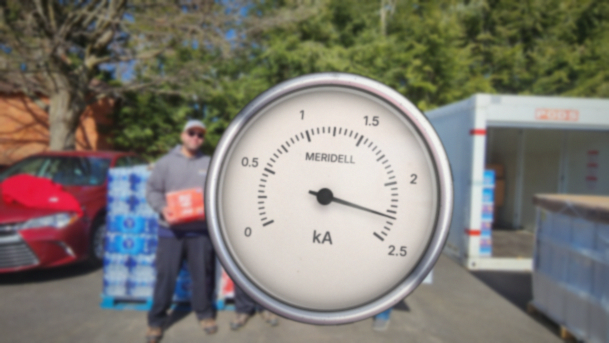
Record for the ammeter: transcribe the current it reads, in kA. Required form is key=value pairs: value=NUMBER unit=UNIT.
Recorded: value=2.3 unit=kA
